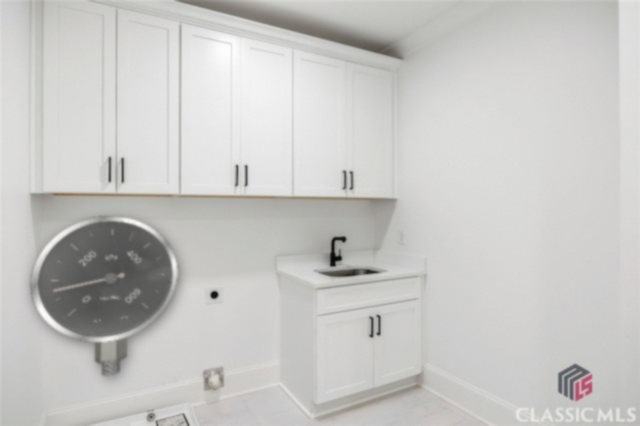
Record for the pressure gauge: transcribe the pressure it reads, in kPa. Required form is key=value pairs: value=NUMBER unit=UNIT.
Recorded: value=75 unit=kPa
